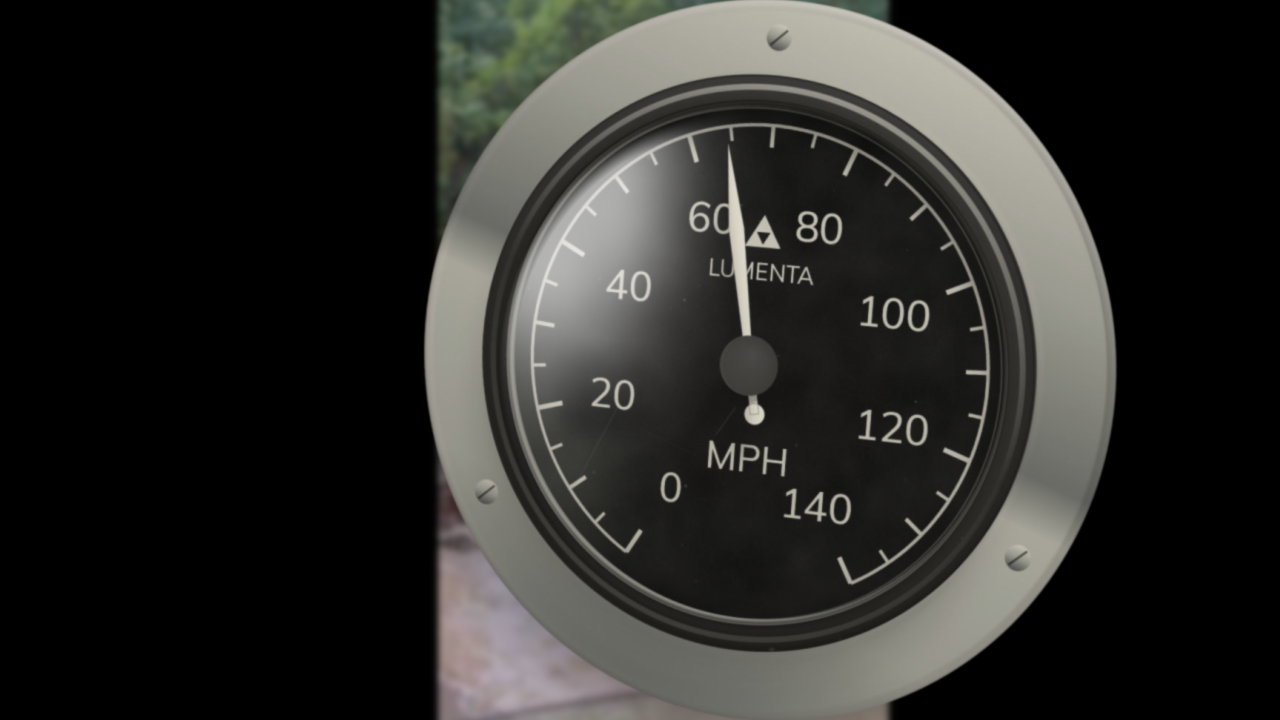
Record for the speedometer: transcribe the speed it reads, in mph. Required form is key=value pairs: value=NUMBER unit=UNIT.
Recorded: value=65 unit=mph
